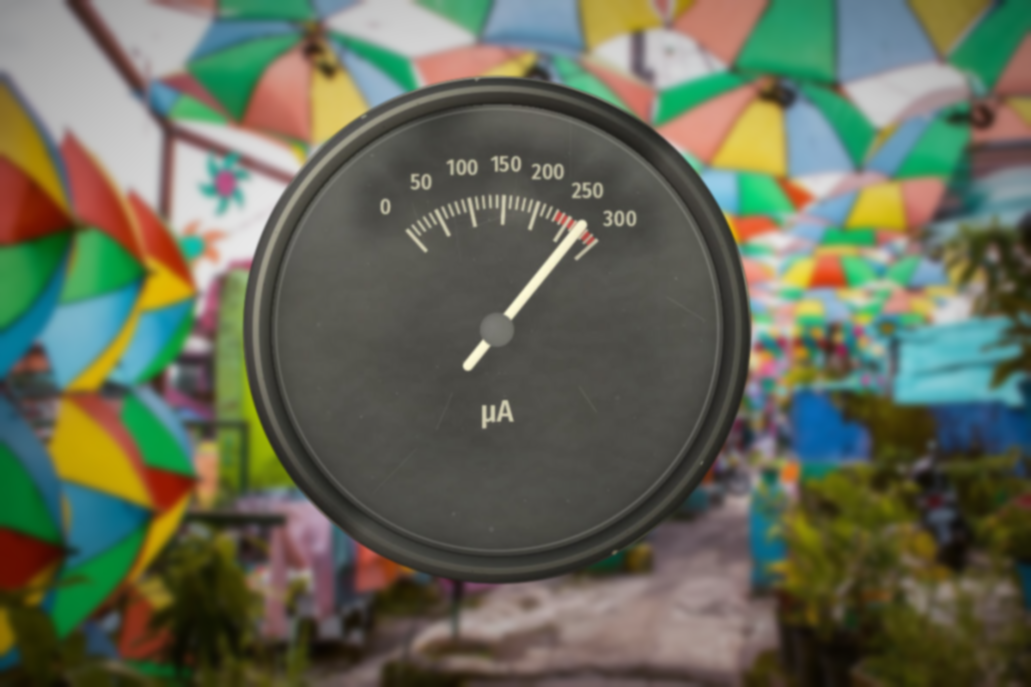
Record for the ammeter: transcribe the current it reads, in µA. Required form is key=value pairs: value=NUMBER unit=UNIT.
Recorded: value=270 unit=µA
